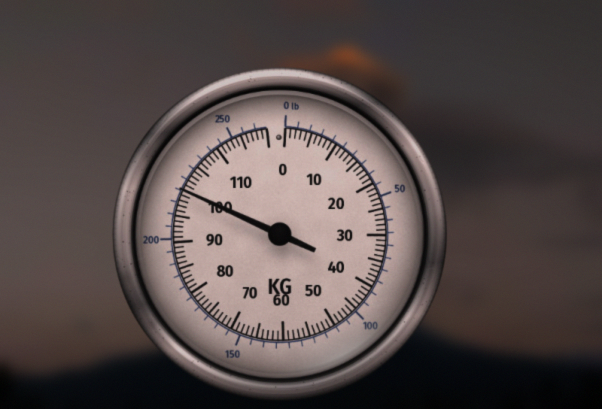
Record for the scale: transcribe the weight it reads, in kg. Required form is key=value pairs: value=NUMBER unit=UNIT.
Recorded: value=100 unit=kg
